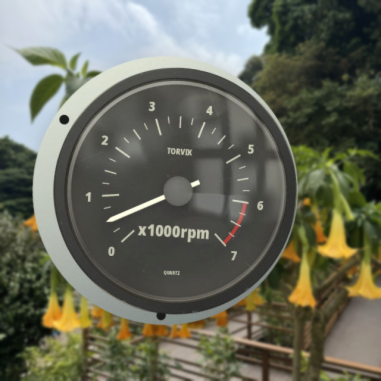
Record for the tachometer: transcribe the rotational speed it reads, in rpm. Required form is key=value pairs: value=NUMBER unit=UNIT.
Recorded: value=500 unit=rpm
